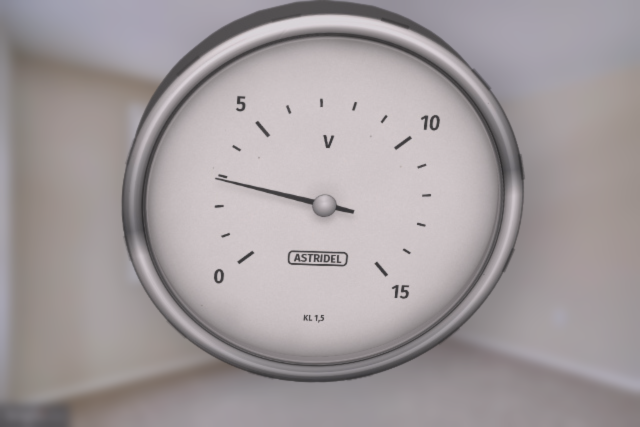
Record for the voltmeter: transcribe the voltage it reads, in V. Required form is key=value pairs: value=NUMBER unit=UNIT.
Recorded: value=3 unit=V
